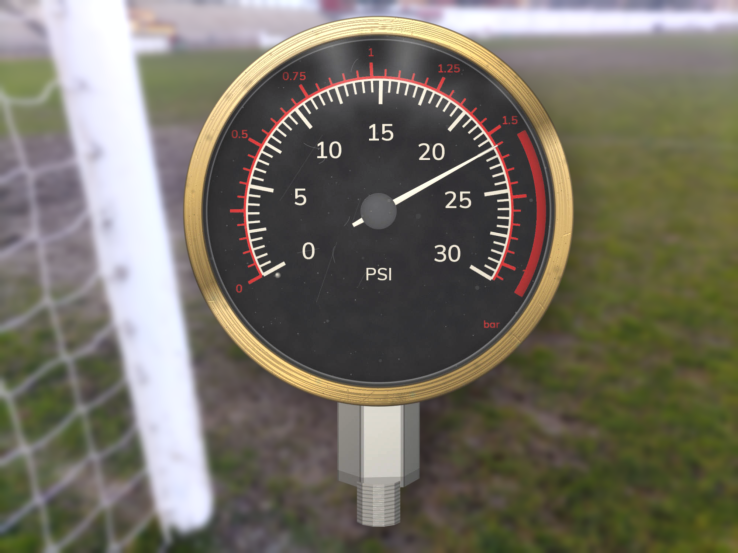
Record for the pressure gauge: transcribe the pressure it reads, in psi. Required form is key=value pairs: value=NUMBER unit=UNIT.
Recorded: value=22.5 unit=psi
